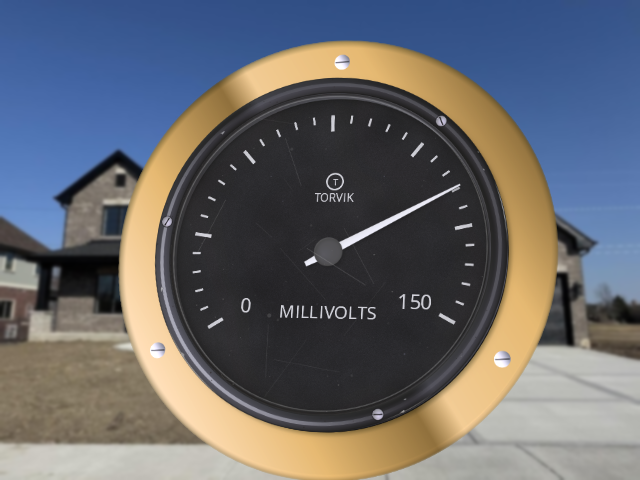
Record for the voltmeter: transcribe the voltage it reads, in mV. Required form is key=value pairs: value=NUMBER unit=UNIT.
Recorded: value=115 unit=mV
